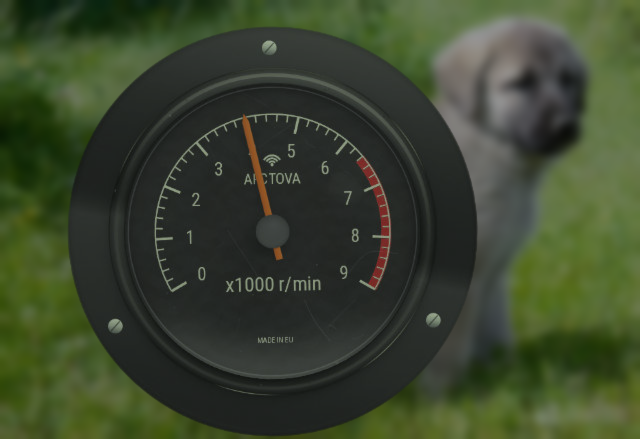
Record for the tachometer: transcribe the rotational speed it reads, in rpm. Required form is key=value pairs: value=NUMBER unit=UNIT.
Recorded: value=4000 unit=rpm
